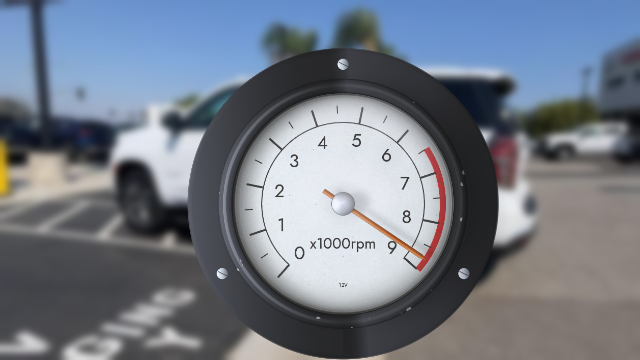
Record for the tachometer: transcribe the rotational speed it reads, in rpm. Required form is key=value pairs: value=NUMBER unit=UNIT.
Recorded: value=8750 unit=rpm
